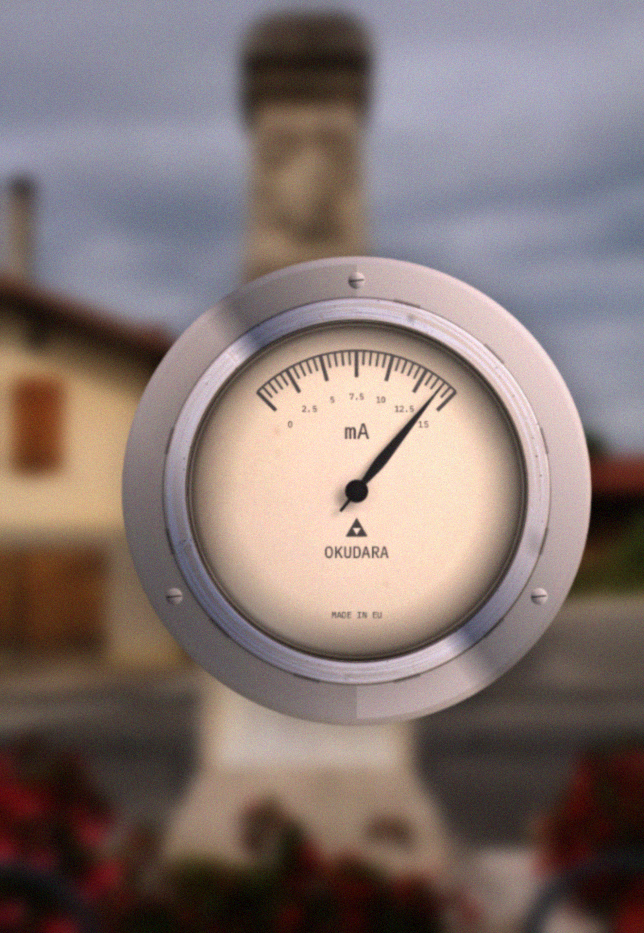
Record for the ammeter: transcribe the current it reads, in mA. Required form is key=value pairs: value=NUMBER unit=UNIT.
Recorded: value=14 unit=mA
